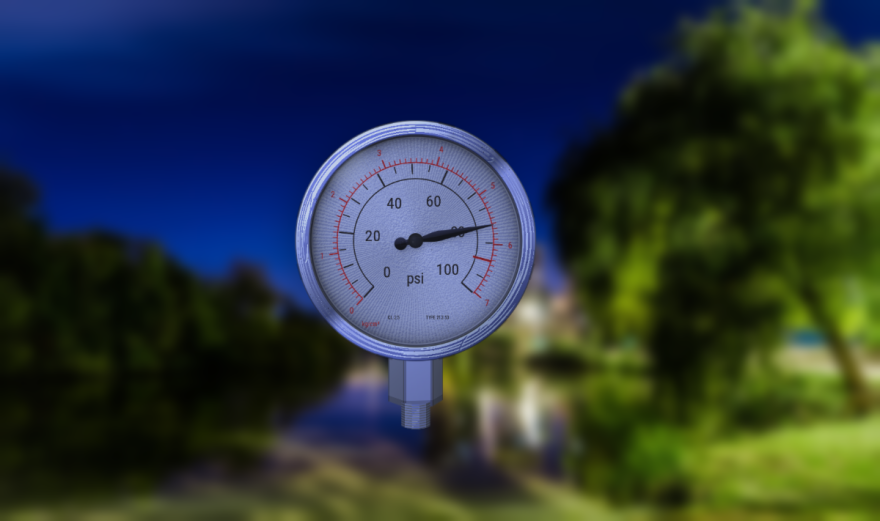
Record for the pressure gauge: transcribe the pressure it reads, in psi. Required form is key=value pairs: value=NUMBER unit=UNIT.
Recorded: value=80 unit=psi
